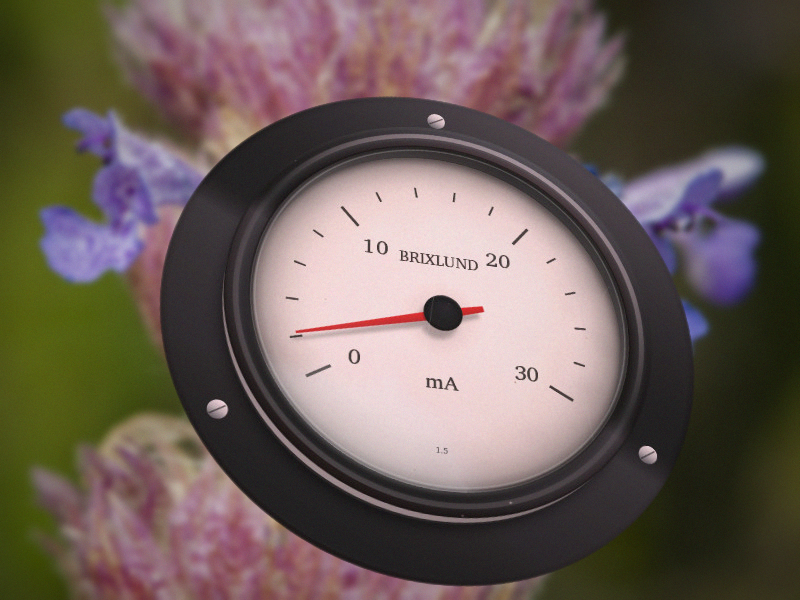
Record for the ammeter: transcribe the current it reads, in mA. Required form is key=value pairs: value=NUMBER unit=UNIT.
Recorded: value=2 unit=mA
